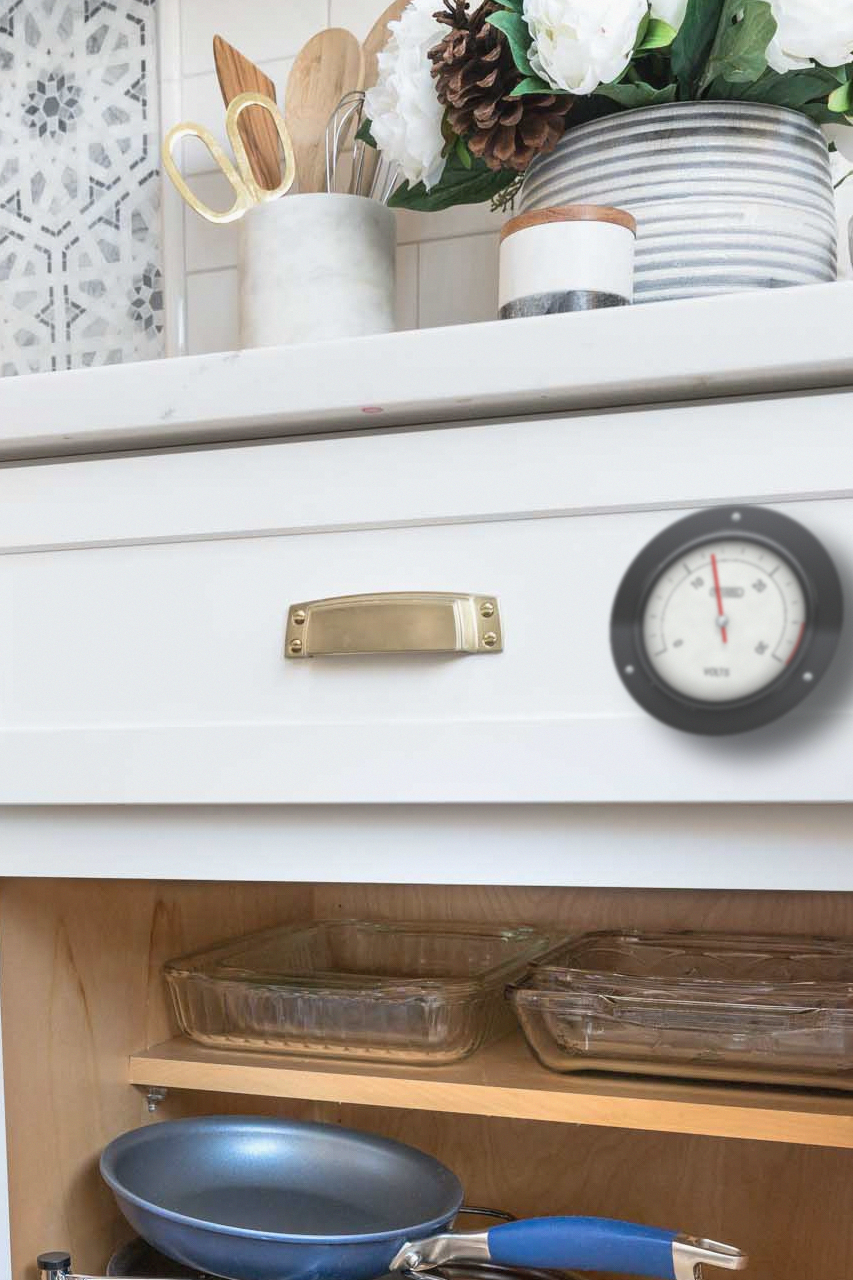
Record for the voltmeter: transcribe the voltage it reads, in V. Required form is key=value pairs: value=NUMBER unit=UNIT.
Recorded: value=13 unit=V
